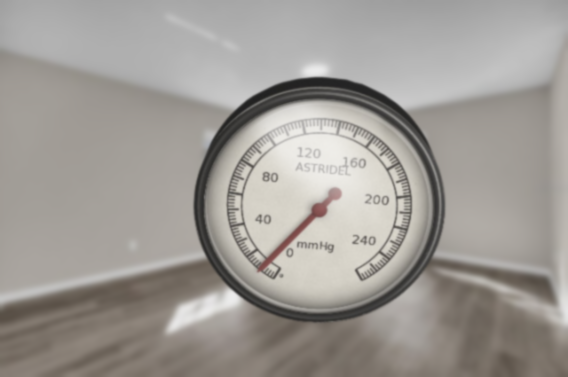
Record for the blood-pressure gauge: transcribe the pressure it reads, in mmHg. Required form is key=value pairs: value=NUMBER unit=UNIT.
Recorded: value=10 unit=mmHg
